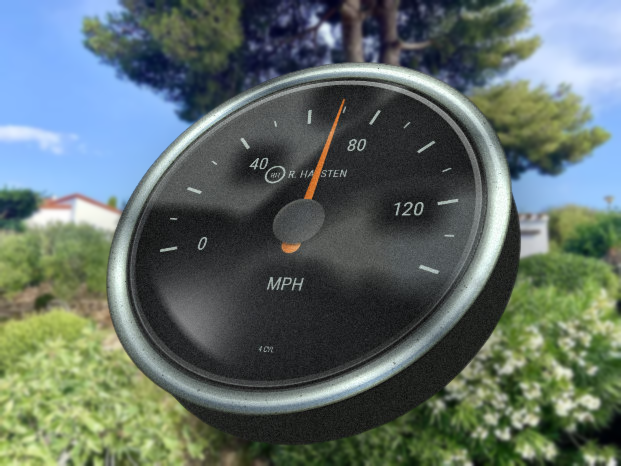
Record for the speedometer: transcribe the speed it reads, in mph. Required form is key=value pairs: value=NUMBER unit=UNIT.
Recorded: value=70 unit=mph
